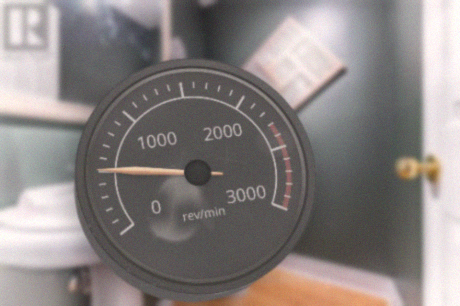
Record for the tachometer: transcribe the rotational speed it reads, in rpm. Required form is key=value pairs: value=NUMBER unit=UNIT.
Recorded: value=500 unit=rpm
